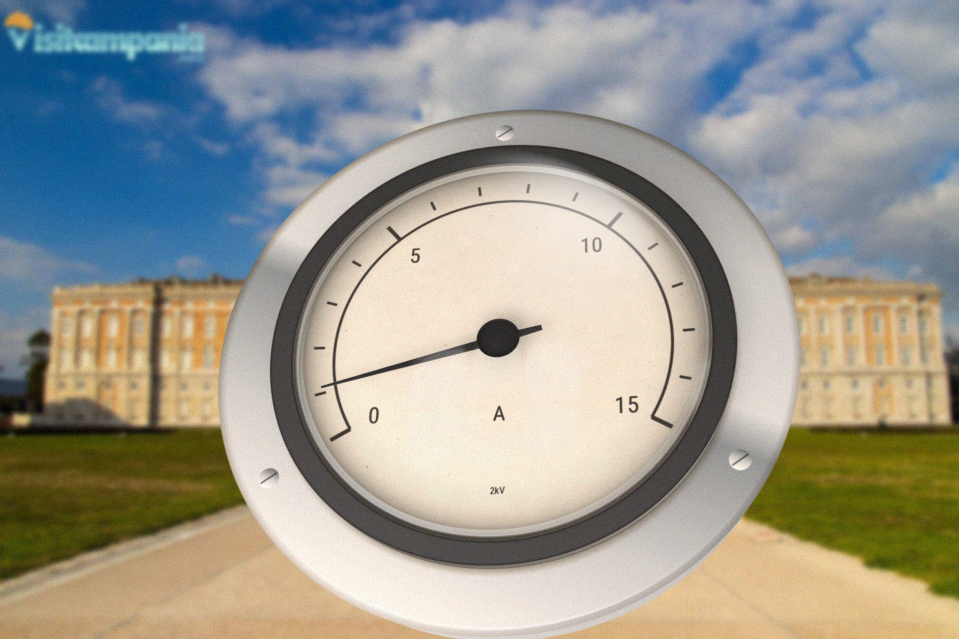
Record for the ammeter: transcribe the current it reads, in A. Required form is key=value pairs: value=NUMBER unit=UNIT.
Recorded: value=1 unit=A
